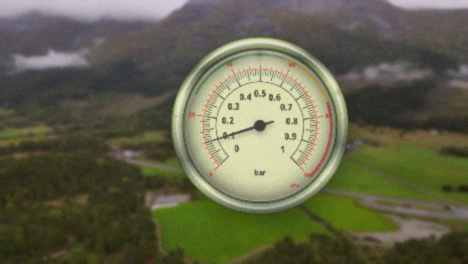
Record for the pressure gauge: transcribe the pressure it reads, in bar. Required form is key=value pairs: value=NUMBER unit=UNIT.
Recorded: value=0.1 unit=bar
